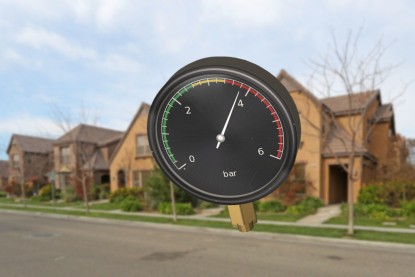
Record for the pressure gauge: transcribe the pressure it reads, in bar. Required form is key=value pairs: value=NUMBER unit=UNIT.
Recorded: value=3.8 unit=bar
